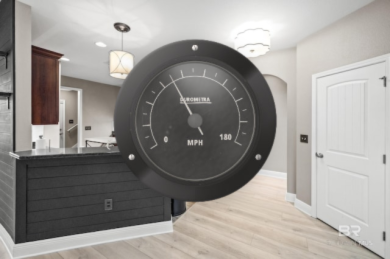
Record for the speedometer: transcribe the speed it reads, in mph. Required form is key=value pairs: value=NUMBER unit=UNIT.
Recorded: value=70 unit=mph
